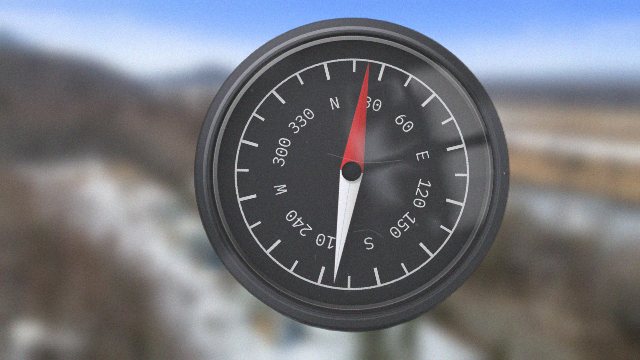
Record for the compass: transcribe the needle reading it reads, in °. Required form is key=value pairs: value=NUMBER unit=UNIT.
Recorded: value=22.5 unit=°
